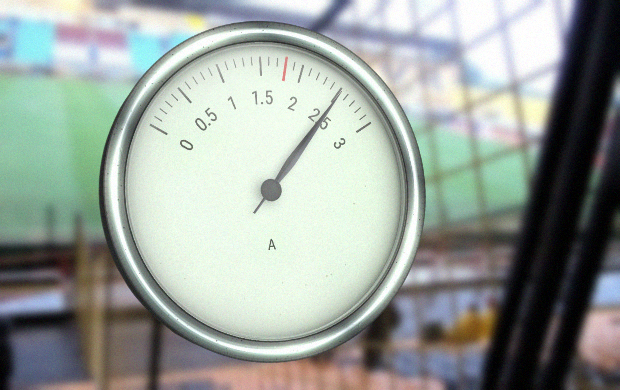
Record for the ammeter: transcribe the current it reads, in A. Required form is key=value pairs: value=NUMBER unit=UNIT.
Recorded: value=2.5 unit=A
